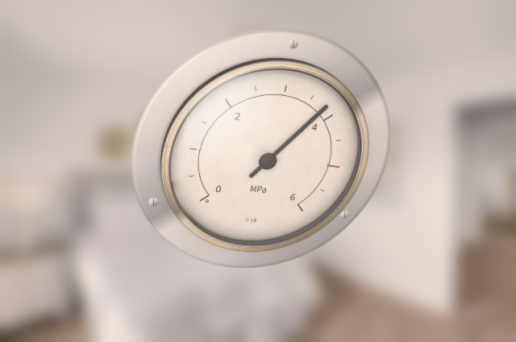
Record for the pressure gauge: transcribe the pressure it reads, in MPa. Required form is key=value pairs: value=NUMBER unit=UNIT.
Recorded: value=3.75 unit=MPa
